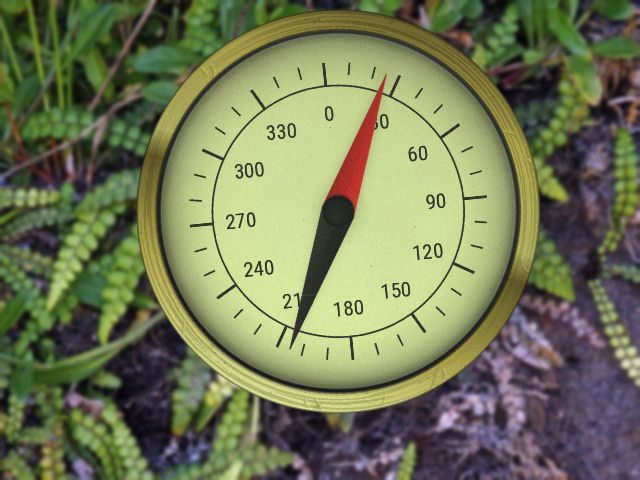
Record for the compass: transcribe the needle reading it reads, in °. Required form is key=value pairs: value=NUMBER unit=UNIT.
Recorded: value=25 unit=°
